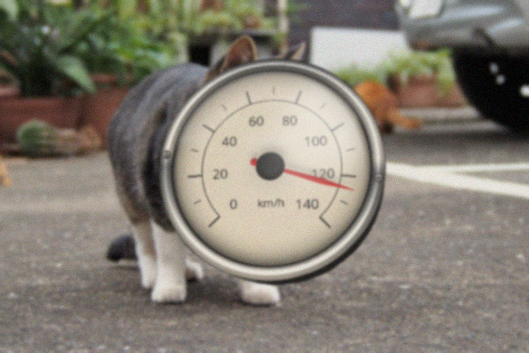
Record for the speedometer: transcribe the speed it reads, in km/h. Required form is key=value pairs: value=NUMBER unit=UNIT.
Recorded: value=125 unit=km/h
